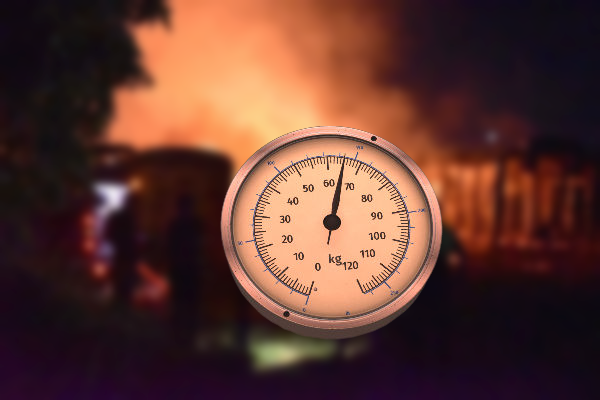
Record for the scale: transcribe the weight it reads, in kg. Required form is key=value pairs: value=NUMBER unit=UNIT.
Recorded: value=65 unit=kg
